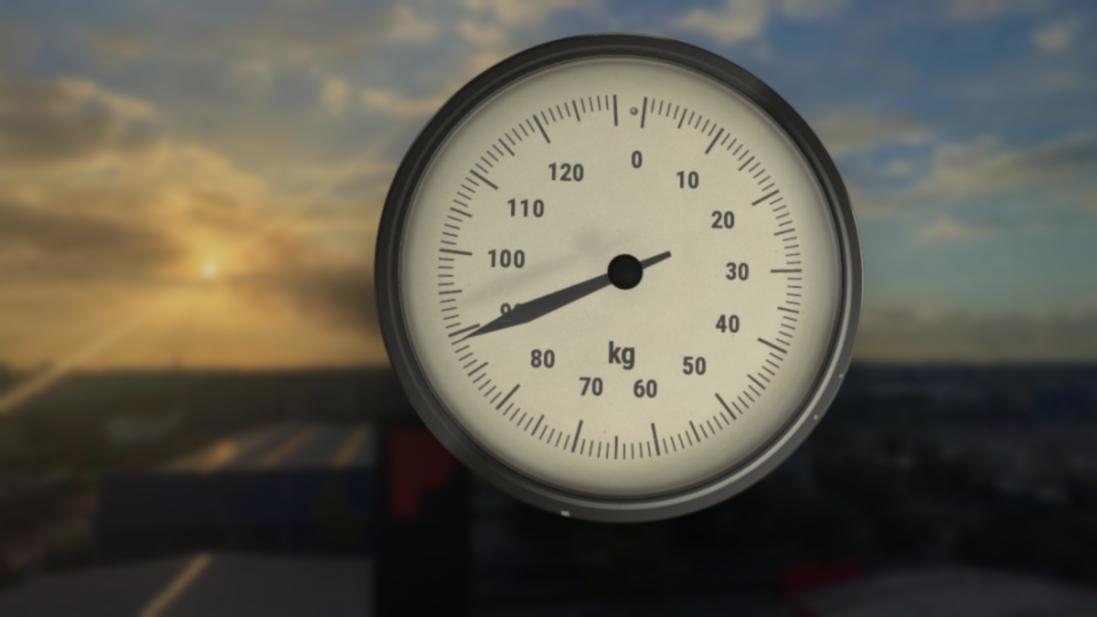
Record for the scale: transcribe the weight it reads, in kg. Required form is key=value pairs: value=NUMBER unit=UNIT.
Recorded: value=89 unit=kg
